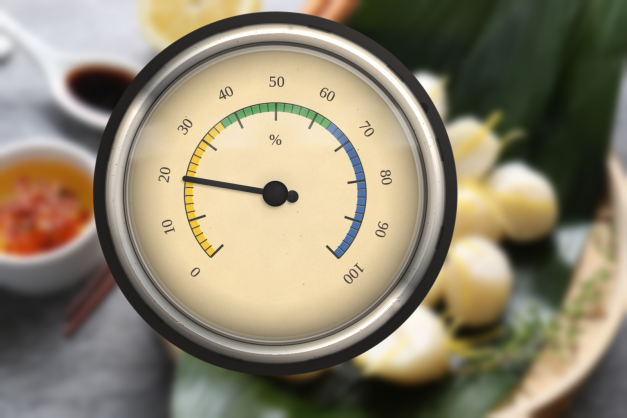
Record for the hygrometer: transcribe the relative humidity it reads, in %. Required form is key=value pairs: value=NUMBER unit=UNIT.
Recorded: value=20 unit=%
